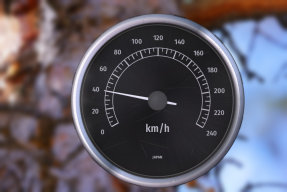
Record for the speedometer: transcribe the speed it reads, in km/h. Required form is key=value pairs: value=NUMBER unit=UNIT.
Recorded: value=40 unit=km/h
